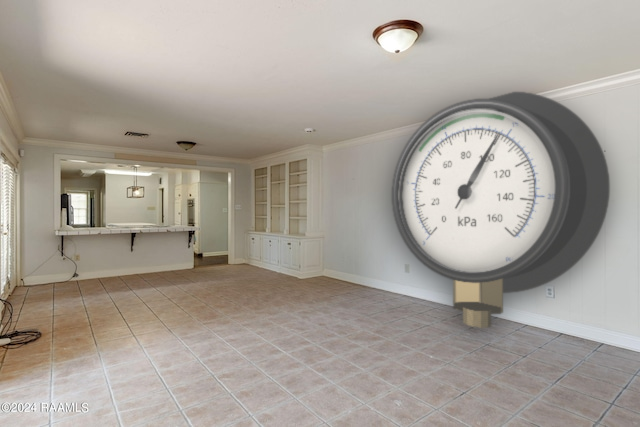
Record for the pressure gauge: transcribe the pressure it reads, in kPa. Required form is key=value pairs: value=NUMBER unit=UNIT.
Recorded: value=100 unit=kPa
